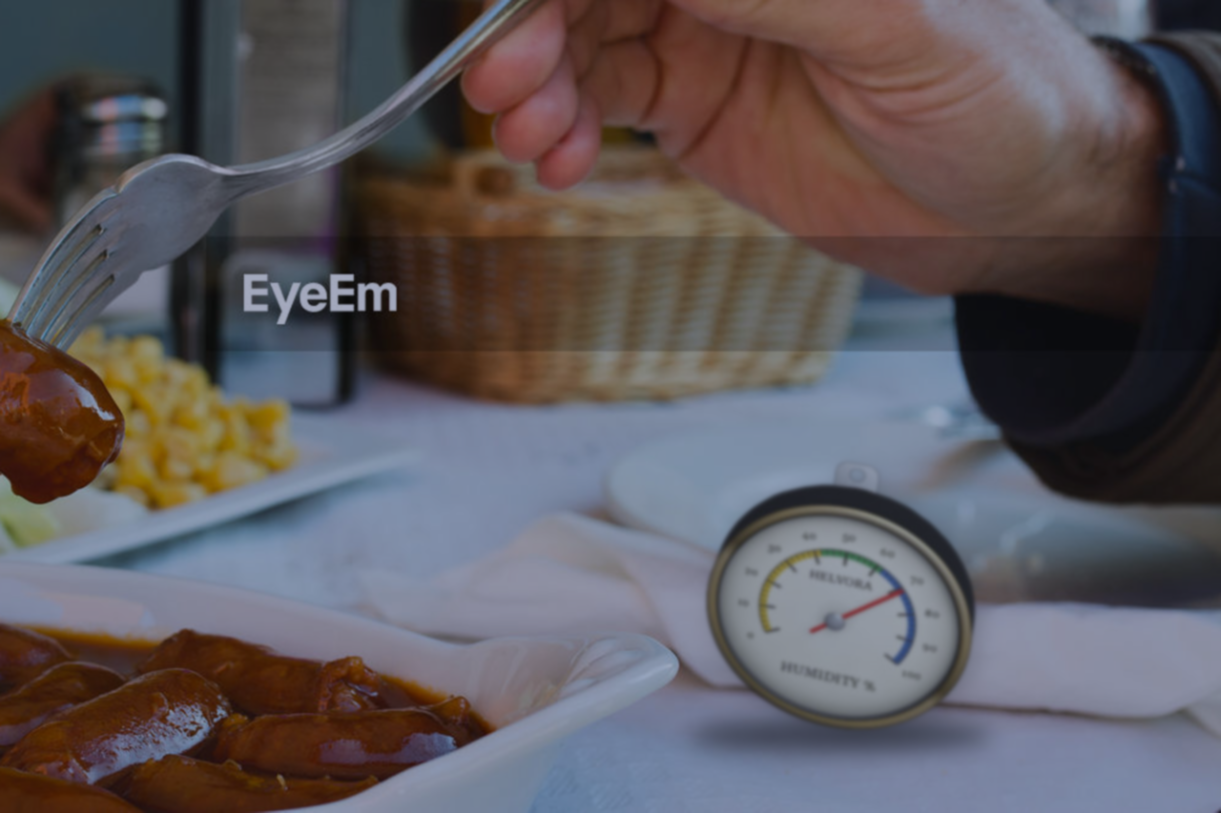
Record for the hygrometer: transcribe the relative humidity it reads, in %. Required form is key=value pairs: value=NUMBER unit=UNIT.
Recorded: value=70 unit=%
